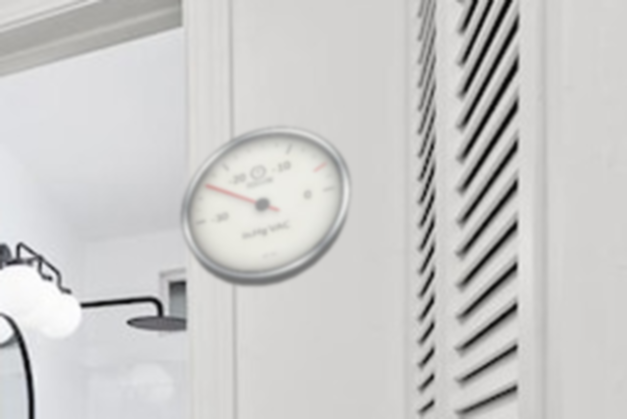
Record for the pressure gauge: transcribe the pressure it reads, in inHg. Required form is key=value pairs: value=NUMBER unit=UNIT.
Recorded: value=-24 unit=inHg
